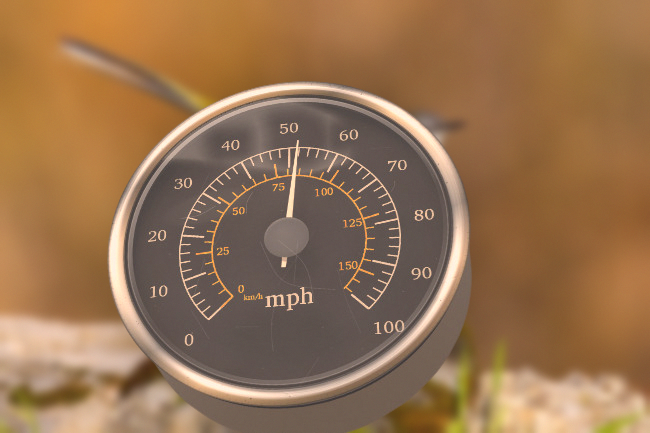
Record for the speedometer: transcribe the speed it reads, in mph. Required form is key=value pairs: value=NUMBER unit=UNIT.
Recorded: value=52 unit=mph
